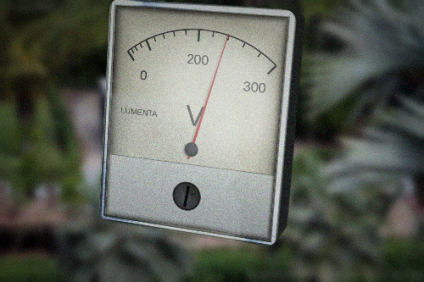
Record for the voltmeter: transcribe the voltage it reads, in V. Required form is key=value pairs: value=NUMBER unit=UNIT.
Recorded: value=240 unit=V
